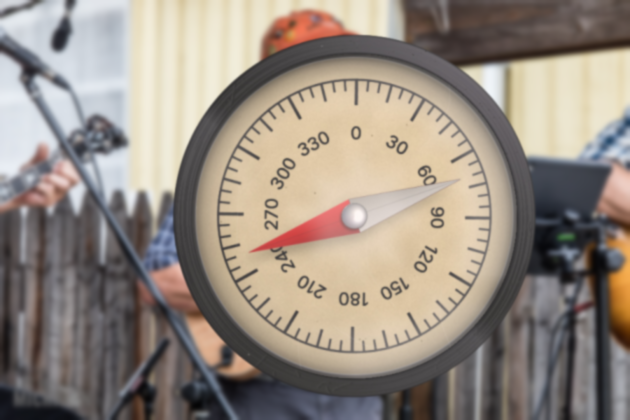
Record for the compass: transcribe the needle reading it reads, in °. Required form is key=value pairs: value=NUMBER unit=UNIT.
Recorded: value=250 unit=°
